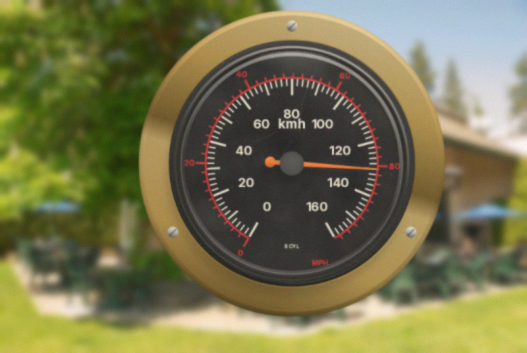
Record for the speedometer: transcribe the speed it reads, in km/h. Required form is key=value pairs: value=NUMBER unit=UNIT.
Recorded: value=130 unit=km/h
